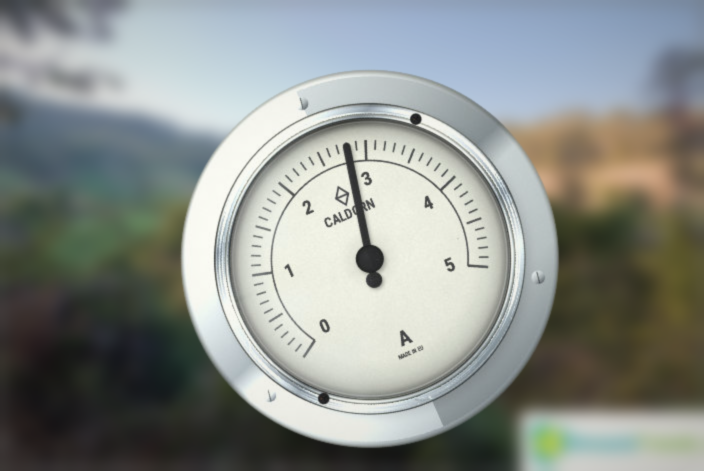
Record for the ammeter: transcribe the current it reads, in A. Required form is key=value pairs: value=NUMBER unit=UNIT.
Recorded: value=2.8 unit=A
